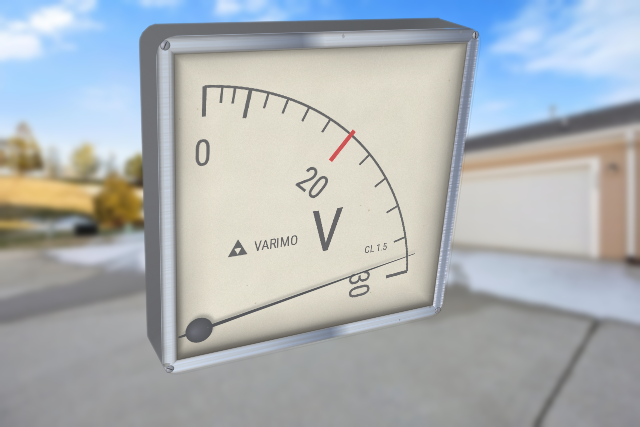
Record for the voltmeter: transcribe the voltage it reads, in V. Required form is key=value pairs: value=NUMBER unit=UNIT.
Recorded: value=29 unit=V
